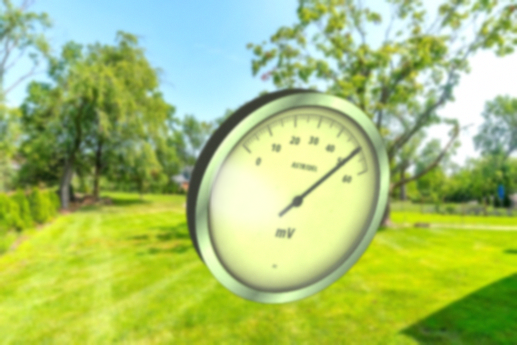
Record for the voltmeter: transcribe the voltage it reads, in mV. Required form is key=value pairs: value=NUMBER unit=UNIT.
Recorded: value=50 unit=mV
